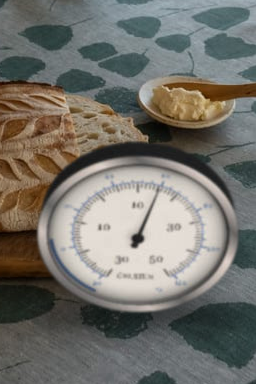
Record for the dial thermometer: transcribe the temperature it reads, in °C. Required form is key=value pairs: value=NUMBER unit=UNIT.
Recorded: value=15 unit=°C
